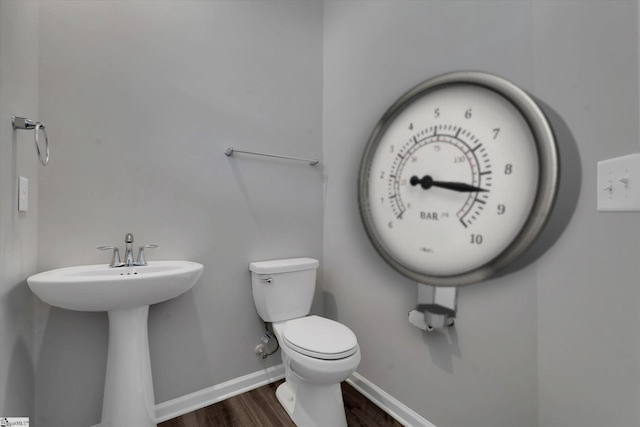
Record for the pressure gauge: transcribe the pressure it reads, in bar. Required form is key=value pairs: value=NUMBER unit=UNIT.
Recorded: value=8.6 unit=bar
